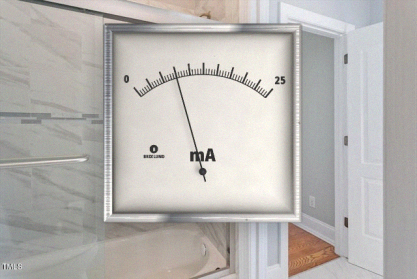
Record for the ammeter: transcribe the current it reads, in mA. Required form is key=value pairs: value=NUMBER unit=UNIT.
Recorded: value=7.5 unit=mA
